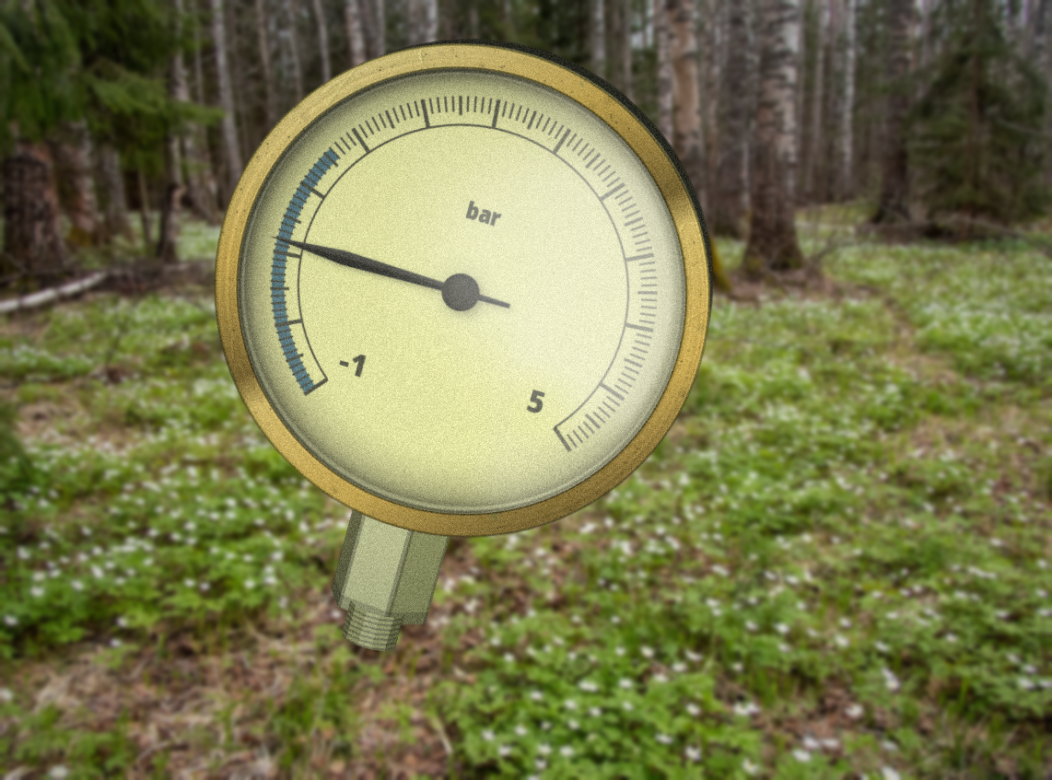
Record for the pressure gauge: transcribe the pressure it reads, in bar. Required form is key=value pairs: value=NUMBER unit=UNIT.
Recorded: value=0.1 unit=bar
